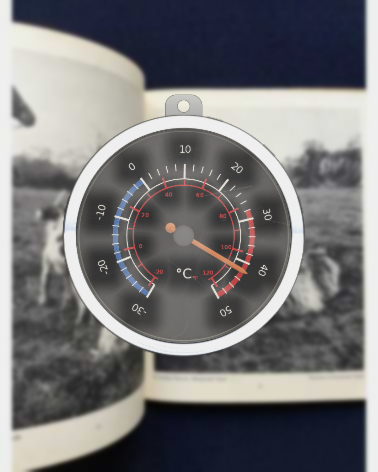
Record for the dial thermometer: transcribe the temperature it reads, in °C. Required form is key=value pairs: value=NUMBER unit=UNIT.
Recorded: value=42 unit=°C
